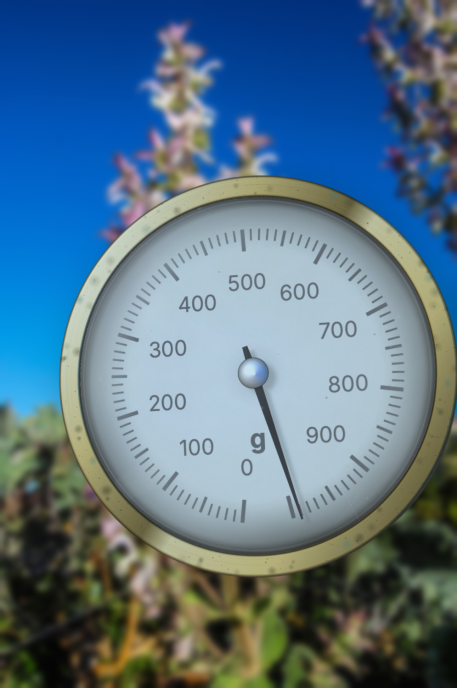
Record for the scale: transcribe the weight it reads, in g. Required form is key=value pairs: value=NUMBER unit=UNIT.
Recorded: value=990 unit=g
